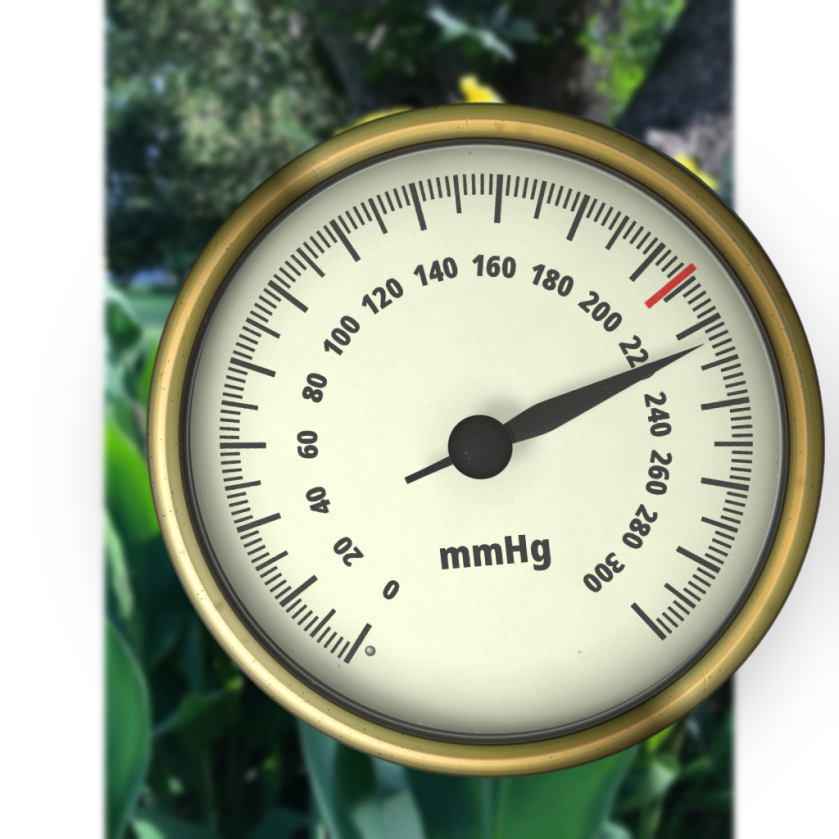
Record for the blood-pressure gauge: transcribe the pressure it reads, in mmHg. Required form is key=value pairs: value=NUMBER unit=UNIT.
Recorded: value=224 unit=mmHg
